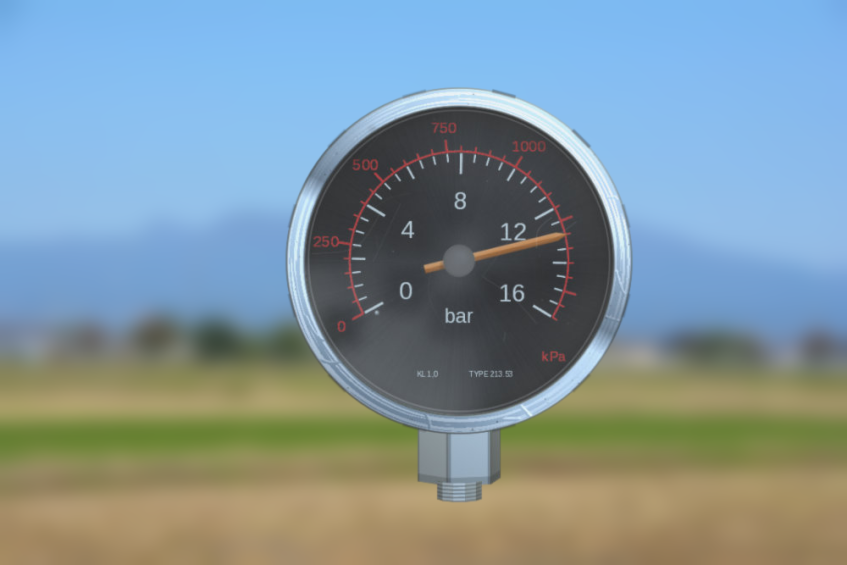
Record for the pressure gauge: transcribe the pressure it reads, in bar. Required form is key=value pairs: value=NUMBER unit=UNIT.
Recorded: value=13 unit=bar
